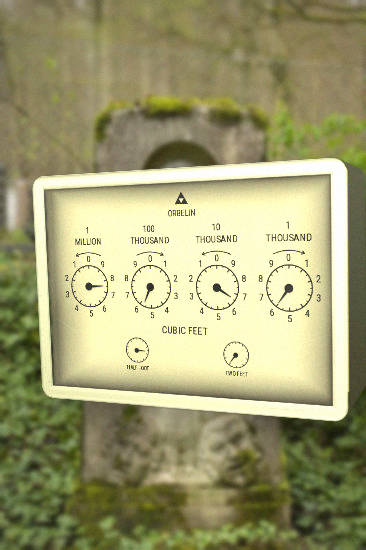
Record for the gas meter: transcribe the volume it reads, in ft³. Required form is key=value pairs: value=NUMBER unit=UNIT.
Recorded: value=756600 unit=ft³
